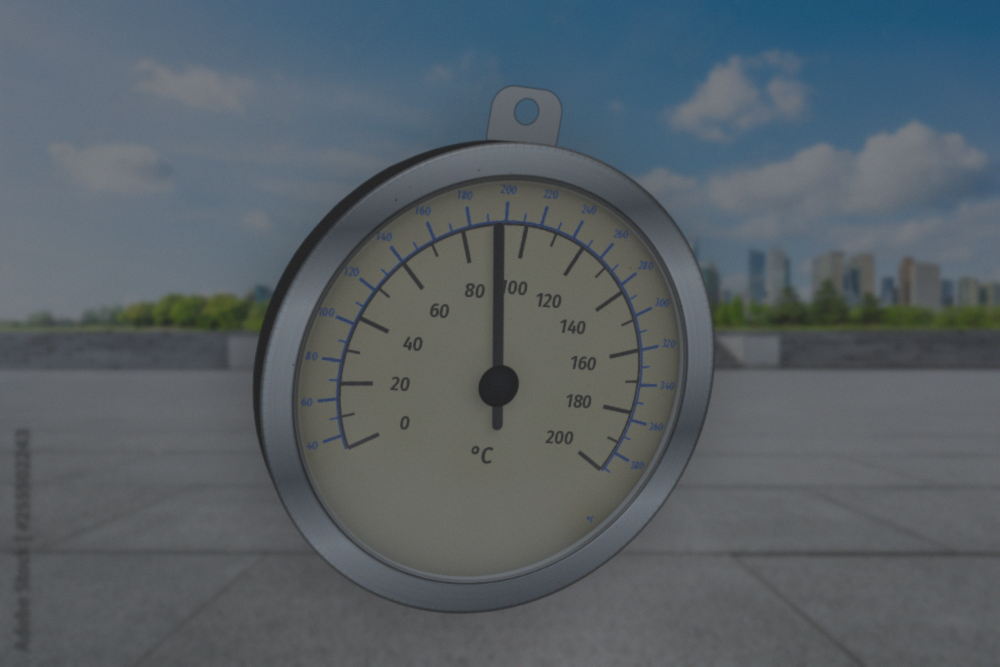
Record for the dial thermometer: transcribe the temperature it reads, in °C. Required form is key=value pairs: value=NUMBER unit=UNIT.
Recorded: value=90 unit=°C
